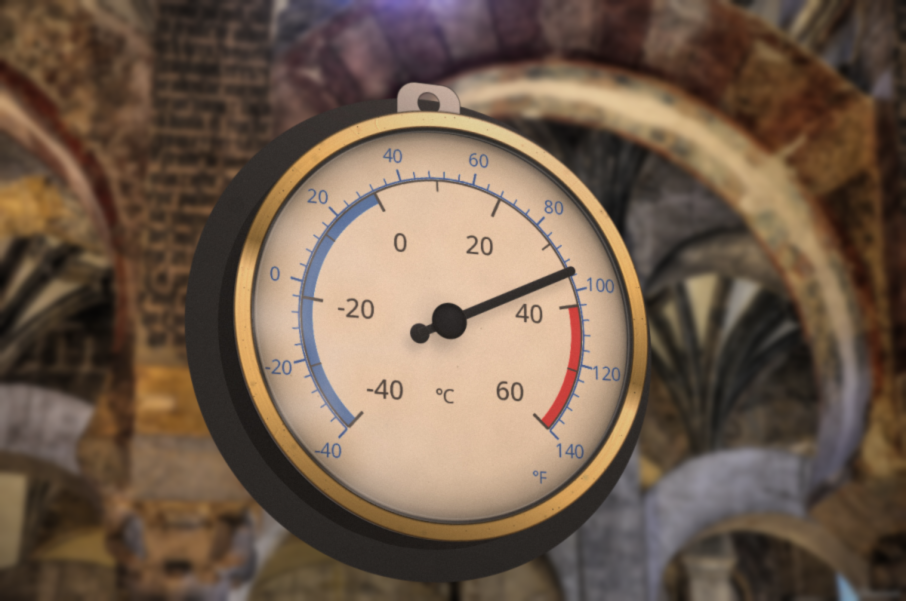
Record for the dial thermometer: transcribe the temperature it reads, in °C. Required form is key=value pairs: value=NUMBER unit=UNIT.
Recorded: value=35 unit=°C
